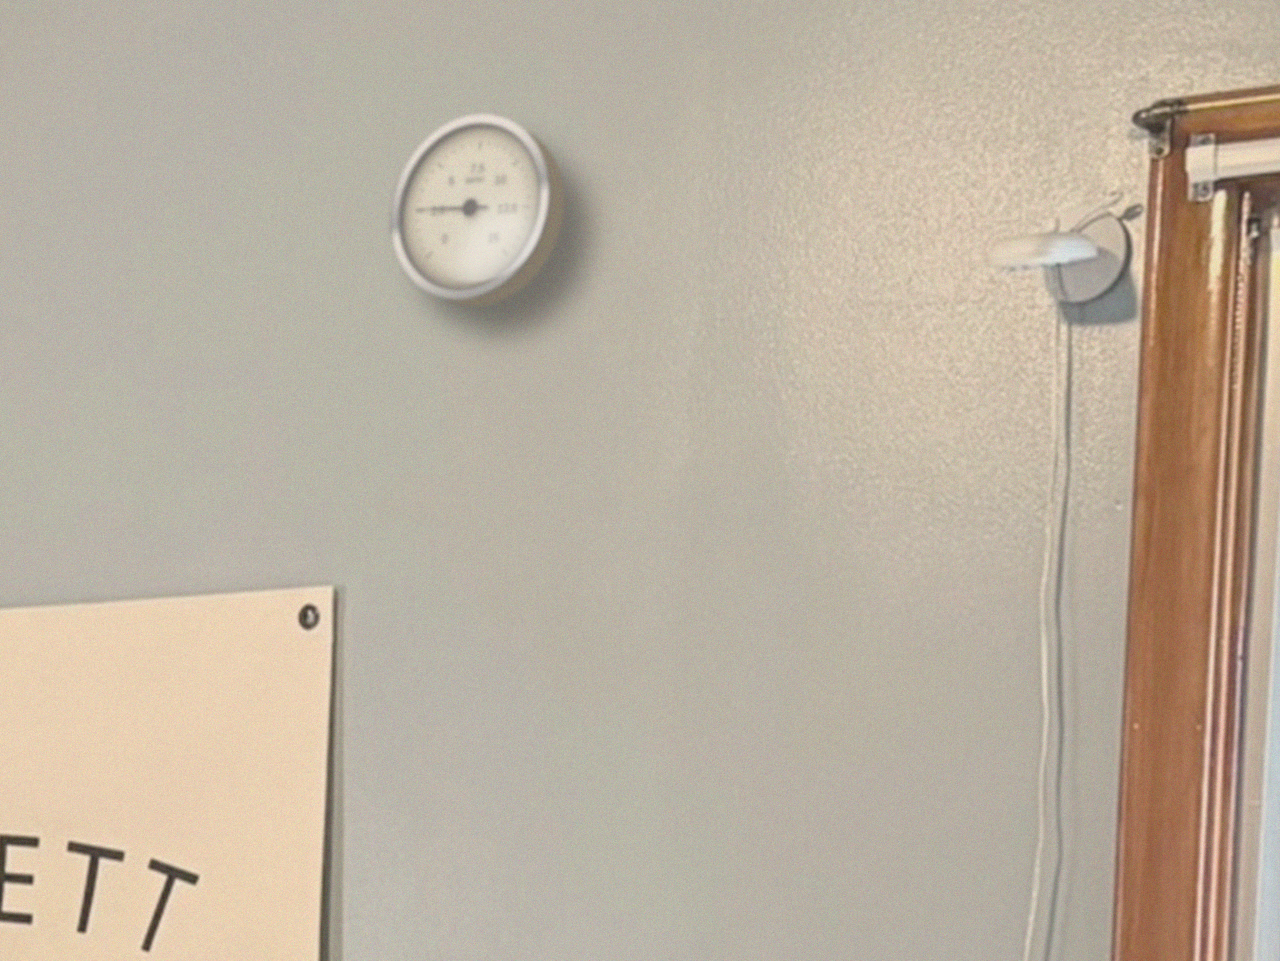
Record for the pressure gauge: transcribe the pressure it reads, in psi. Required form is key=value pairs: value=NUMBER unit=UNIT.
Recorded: value=2.5 unit=psi
